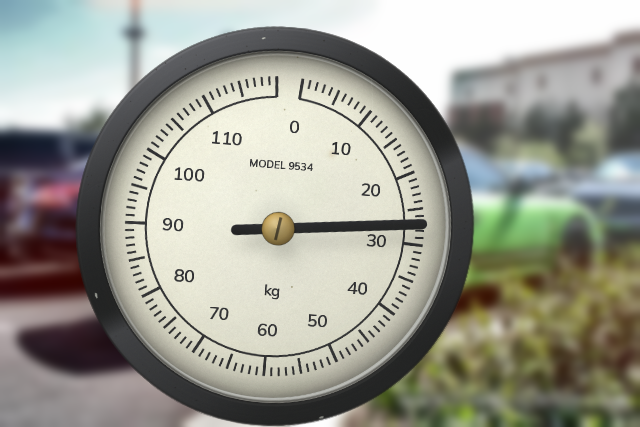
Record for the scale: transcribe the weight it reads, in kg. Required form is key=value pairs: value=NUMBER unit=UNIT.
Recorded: value=27 unit=kg
